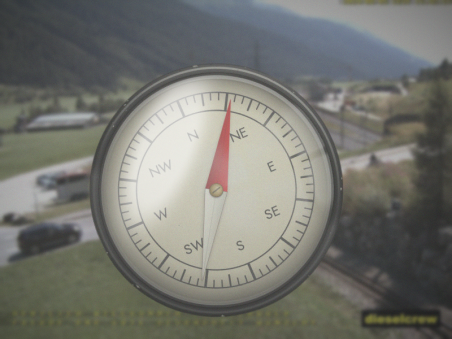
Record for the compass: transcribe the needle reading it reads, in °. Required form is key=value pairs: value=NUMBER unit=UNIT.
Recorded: value=32.5 unit=°
